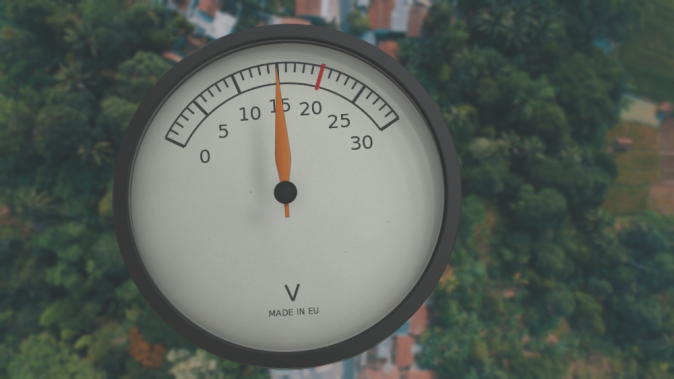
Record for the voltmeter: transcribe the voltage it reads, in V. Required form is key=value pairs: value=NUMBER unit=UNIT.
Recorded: value=15 unit=V
